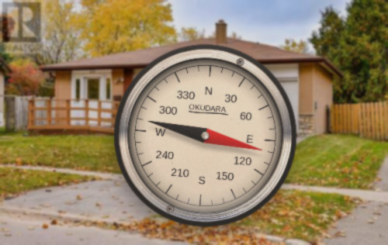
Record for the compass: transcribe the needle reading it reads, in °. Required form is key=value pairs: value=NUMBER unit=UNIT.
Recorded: value=100 unit=°
